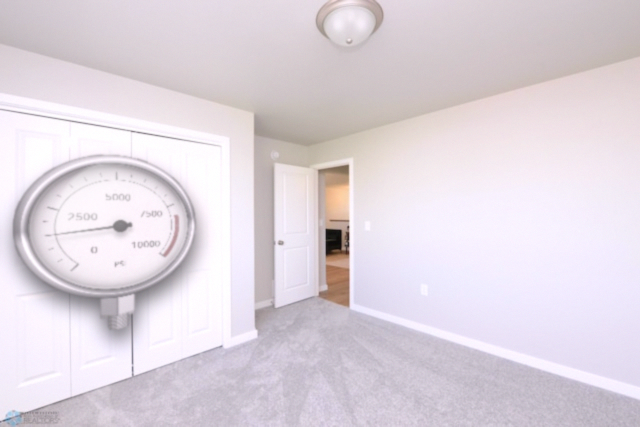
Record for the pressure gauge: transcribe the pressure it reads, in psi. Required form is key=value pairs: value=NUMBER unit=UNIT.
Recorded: value=1500 unit=psi
